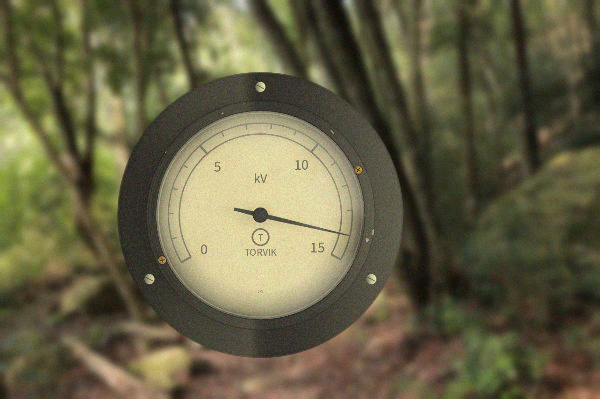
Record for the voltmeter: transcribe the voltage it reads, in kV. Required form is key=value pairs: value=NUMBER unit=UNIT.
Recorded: value=14 unit=kV
